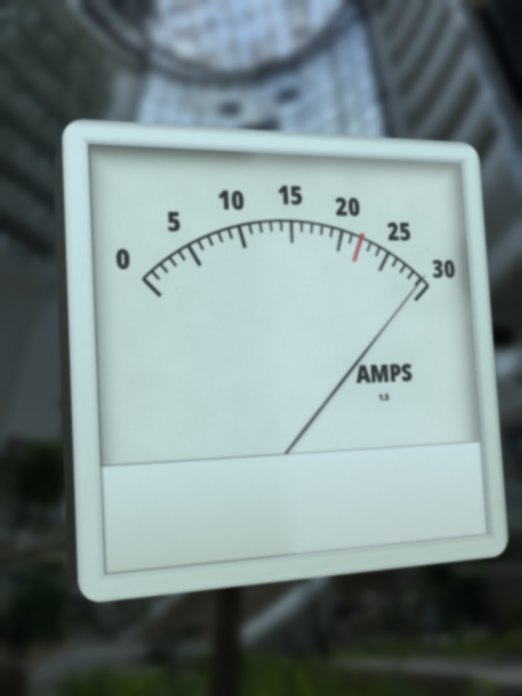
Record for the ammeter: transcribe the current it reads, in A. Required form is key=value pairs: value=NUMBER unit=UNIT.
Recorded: value=29 unit=A
